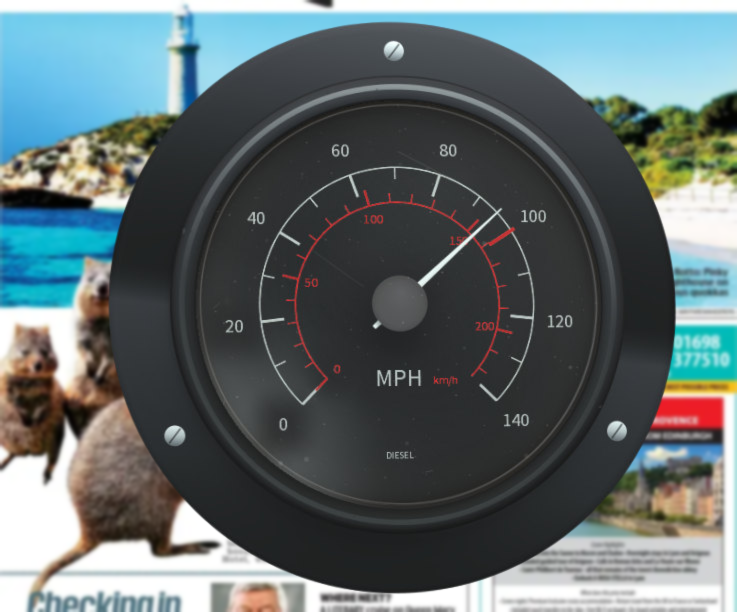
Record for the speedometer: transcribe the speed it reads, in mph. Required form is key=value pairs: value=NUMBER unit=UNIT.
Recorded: value=95 unit=mph
